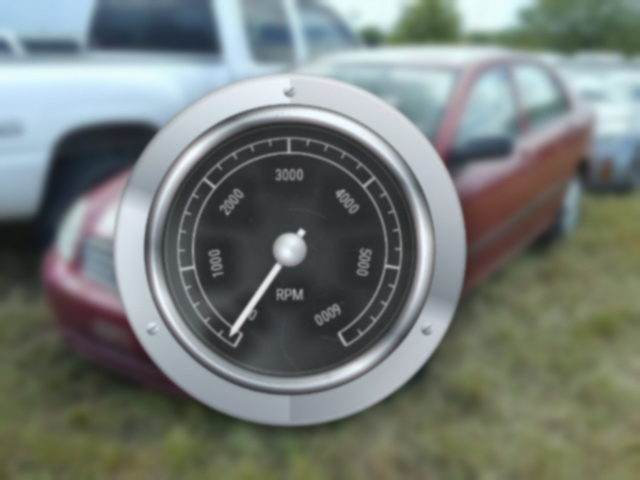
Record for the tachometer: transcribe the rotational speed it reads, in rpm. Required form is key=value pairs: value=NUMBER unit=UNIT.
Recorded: value=100 unit=rpm
